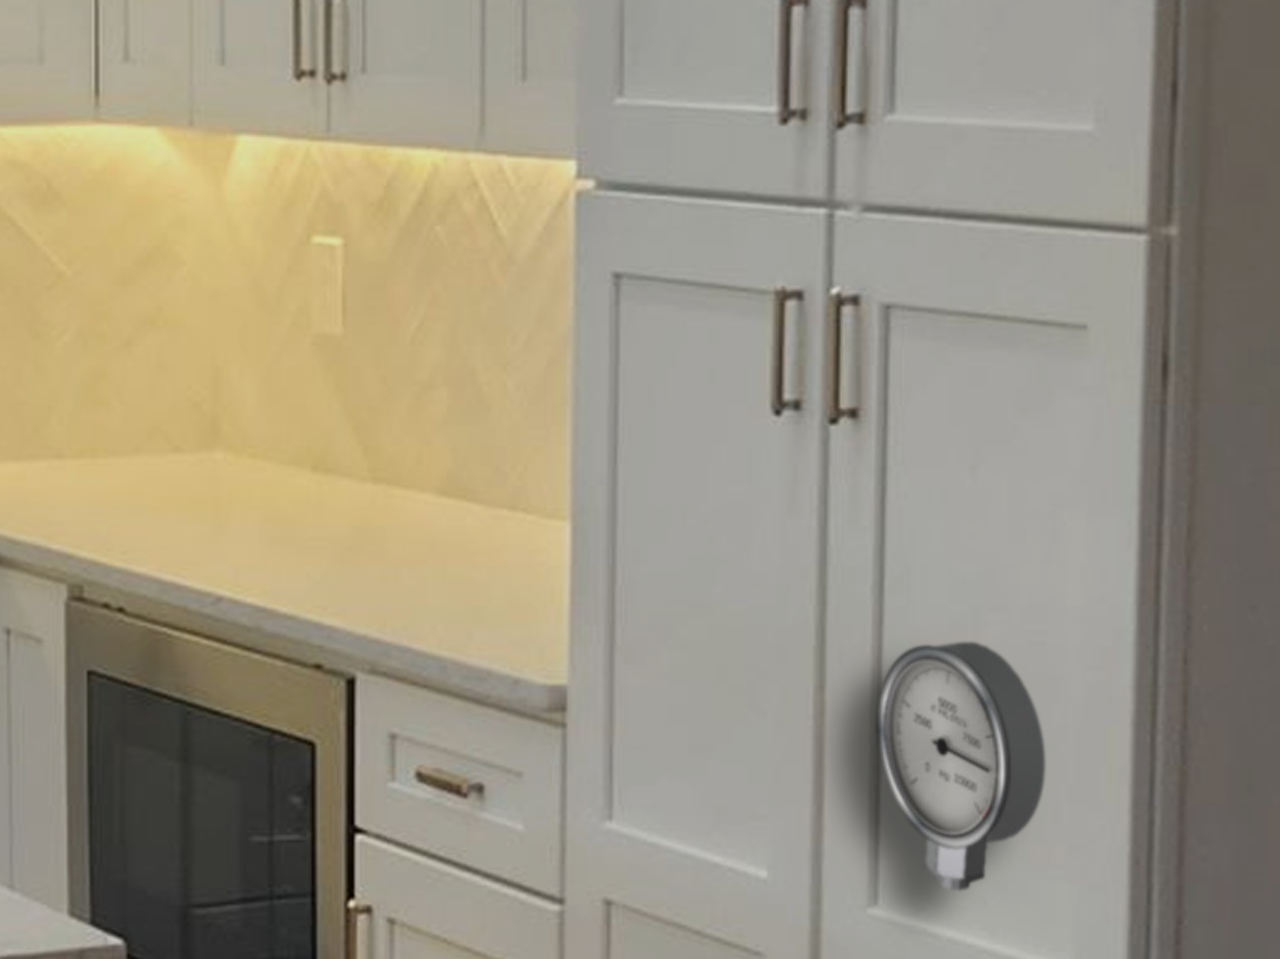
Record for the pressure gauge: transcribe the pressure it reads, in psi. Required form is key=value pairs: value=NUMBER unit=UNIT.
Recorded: value=8500 unit=psi
